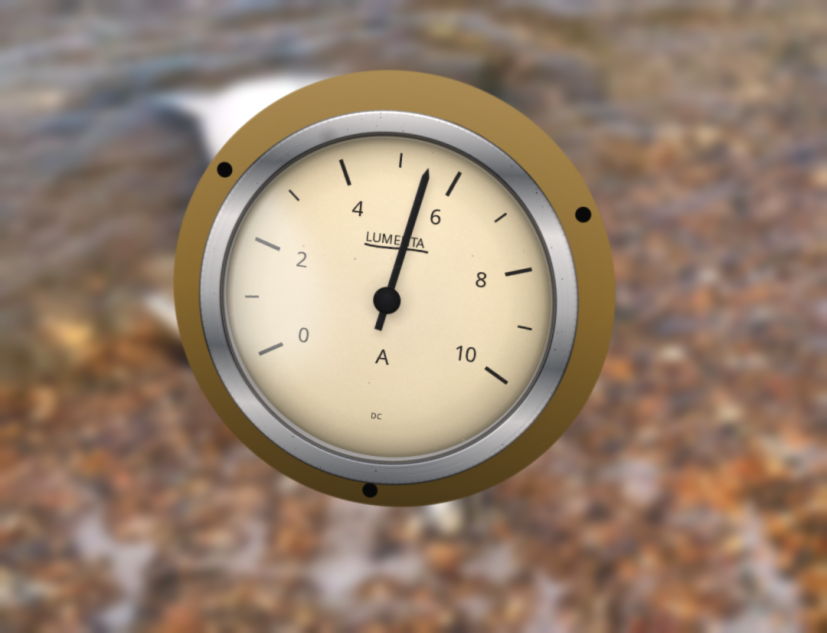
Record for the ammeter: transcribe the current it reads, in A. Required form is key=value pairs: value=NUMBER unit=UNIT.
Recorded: value=5.5 unit=A
